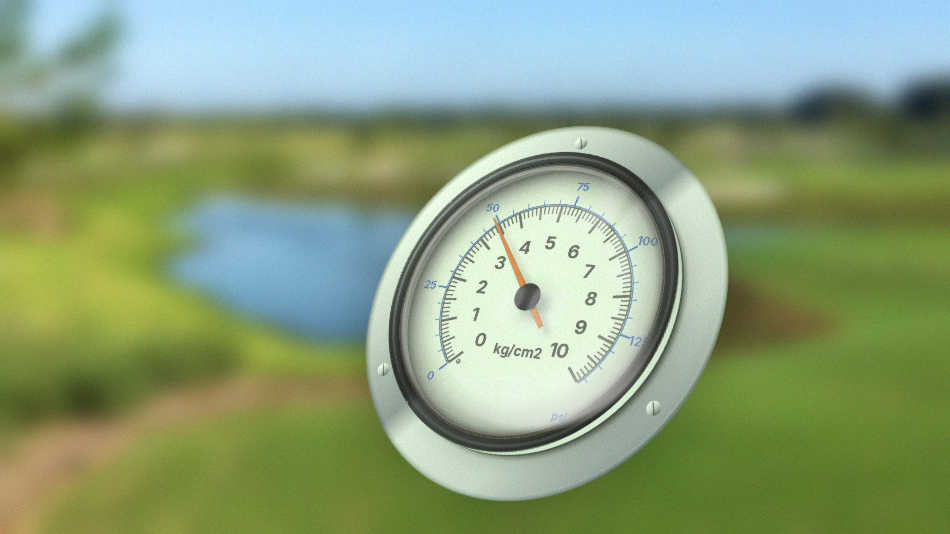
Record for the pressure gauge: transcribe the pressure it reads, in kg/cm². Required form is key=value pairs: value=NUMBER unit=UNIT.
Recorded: value=3.5 unit=kg/cm²
